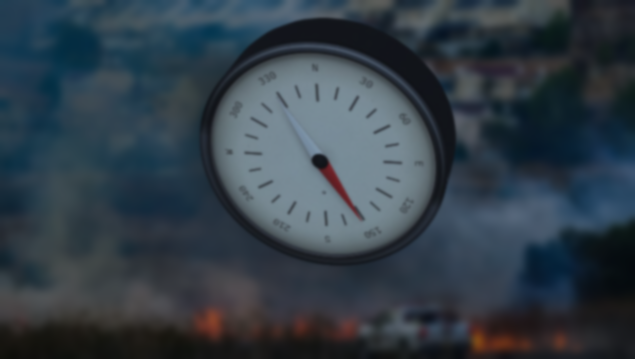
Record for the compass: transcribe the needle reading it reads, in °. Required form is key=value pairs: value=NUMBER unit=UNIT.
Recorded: value=150 unit=°
